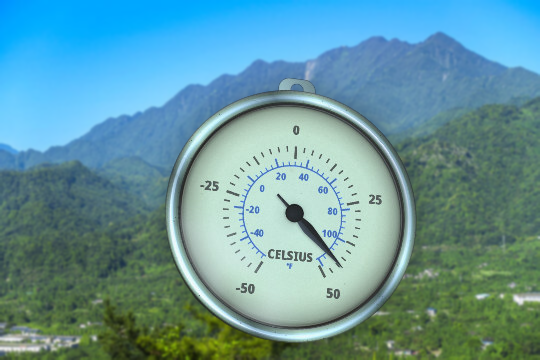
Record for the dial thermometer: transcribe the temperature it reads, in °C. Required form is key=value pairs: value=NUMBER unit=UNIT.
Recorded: value=45 unit=°C
